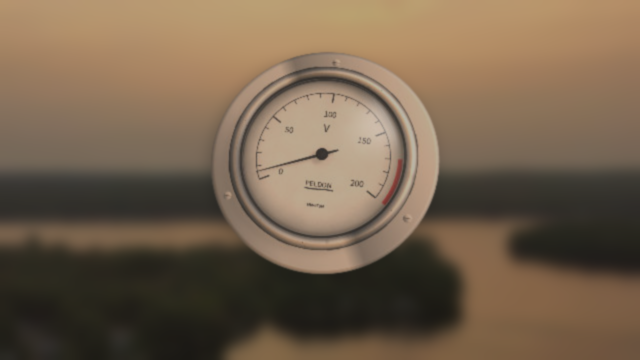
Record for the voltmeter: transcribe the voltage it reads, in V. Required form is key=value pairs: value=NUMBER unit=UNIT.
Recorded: value=5 unit=V
